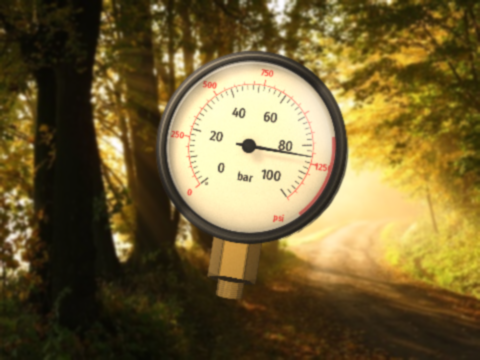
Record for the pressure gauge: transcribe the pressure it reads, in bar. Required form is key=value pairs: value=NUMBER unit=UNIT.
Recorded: value=84 unit=bar
